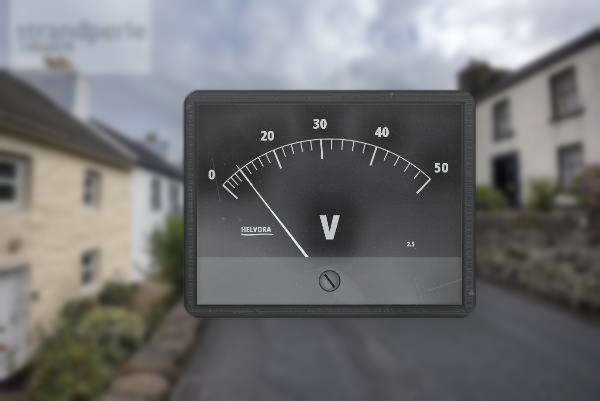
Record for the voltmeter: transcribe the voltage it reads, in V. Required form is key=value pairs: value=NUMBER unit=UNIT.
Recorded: value=10 unit=V
